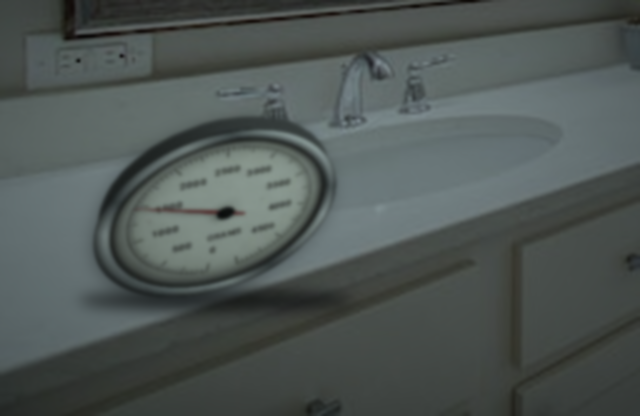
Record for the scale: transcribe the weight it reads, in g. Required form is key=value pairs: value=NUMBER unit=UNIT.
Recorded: value=1500 unit=g
